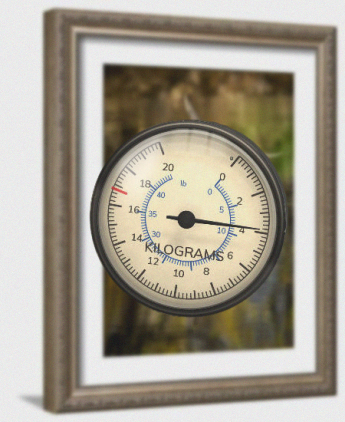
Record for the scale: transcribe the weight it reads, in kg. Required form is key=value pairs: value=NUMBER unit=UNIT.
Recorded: value=3.8 unit=kg
